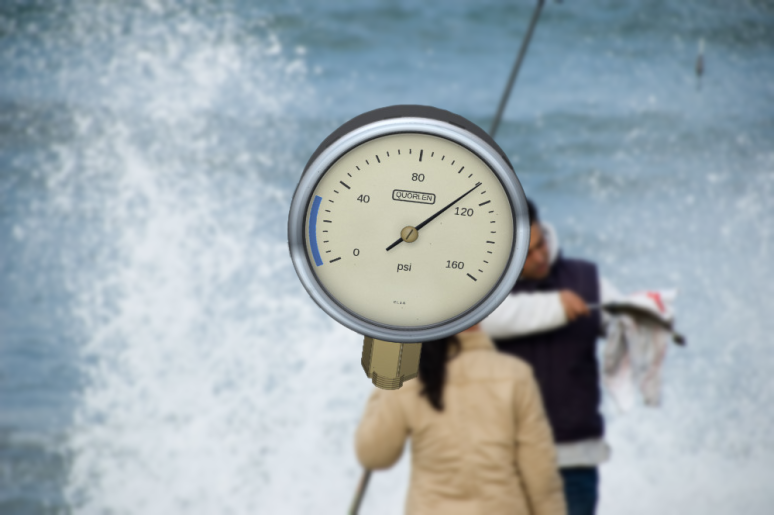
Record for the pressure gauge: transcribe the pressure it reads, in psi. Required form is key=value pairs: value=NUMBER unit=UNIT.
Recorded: value=110 unit=psi
